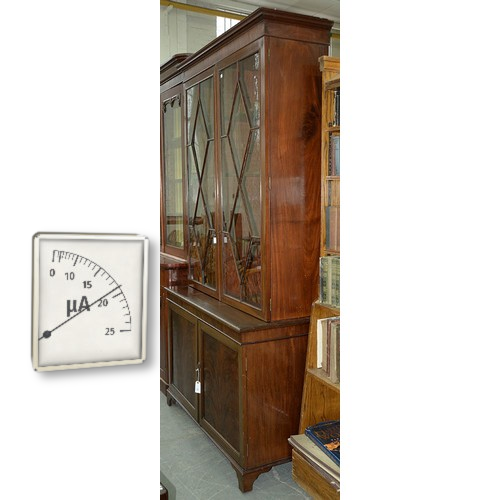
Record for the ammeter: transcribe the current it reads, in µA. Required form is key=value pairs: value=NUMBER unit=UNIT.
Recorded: value=19 unit=µA
